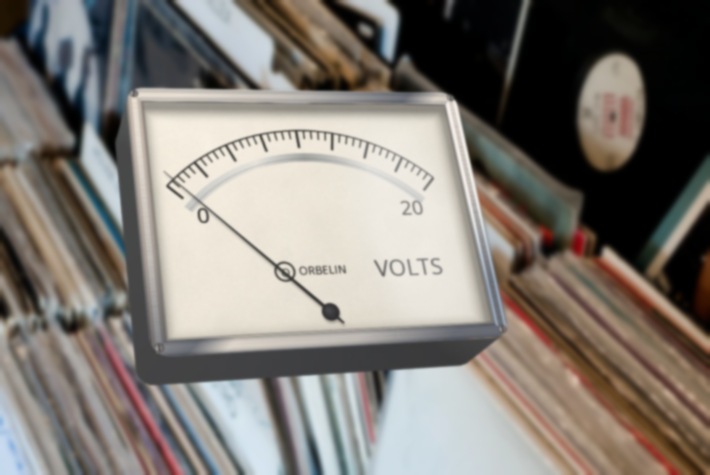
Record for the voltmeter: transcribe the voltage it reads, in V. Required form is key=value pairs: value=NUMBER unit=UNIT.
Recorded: value=0.5 unit=V
